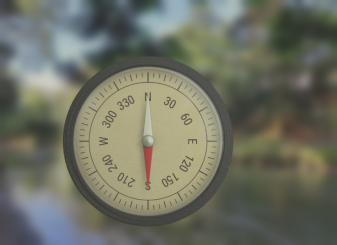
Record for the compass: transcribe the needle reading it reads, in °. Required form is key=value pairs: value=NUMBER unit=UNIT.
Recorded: value=180 unit=°
